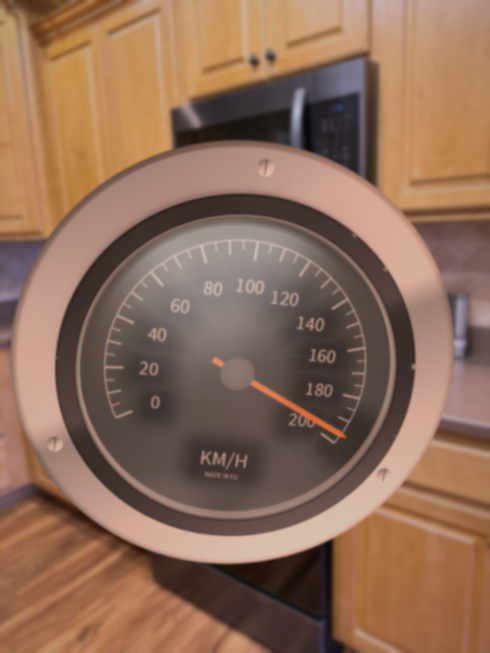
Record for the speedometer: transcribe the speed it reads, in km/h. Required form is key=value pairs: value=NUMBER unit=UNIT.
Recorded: value=195 unit=km/h
